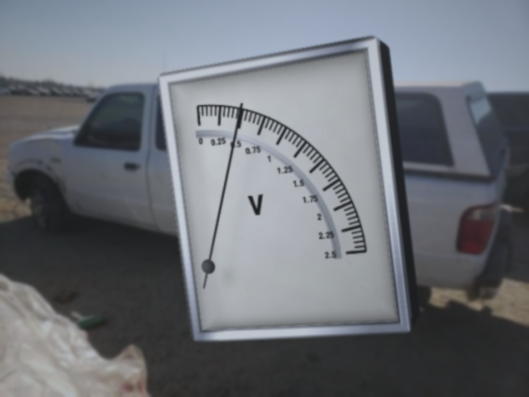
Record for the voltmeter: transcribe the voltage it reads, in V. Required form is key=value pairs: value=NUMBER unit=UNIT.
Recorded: value=0.5 unit=V
